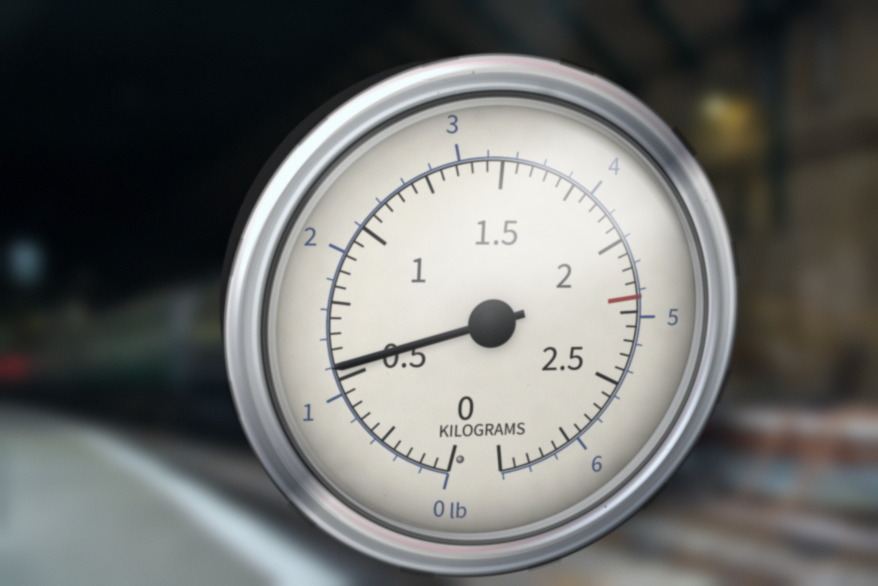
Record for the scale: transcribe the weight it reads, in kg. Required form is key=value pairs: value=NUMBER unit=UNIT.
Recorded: value=0.55 unit=kg
